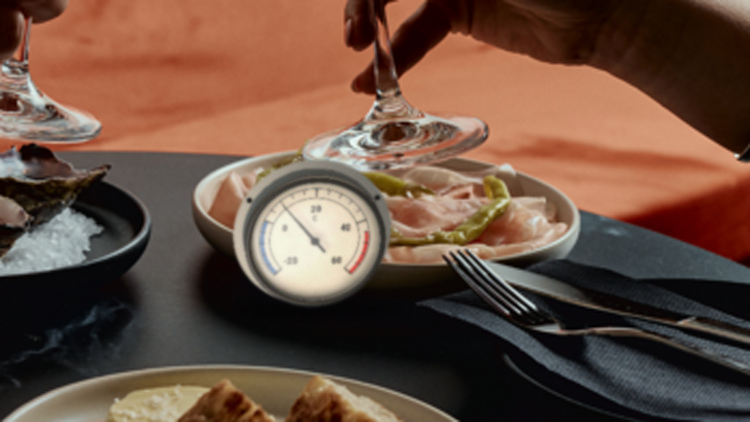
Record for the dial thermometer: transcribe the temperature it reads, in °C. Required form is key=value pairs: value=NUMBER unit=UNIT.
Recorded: value=8 unit=°C
